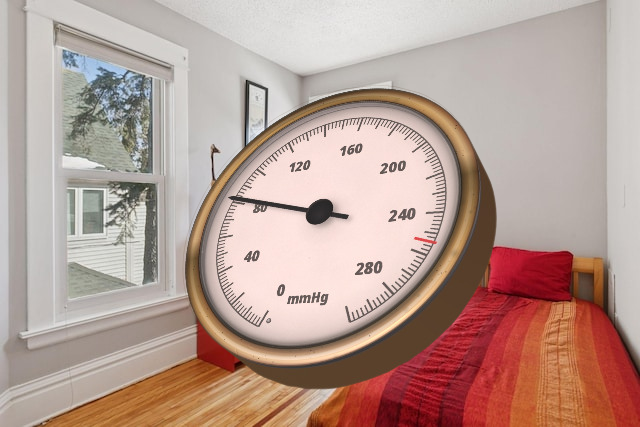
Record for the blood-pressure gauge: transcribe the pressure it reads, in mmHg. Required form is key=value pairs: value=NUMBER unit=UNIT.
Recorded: value=80 unit=mmHg
